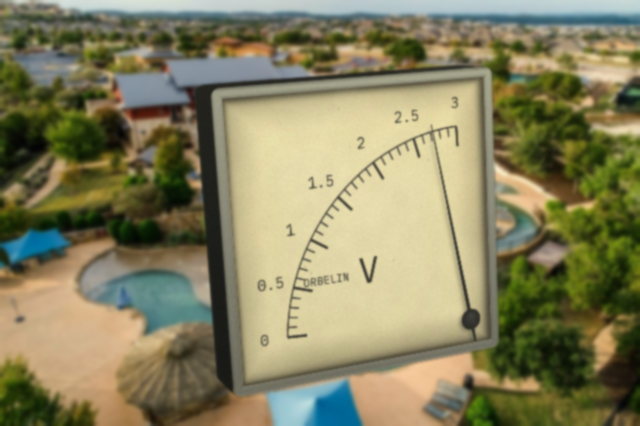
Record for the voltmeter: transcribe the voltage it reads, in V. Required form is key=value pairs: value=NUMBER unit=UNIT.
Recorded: value=2.7 unit=V
